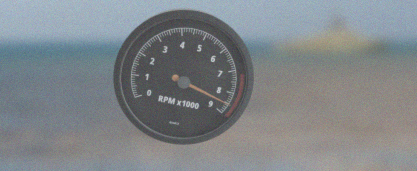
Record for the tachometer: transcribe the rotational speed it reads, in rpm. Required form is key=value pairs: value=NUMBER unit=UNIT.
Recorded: value=8500 unit=rpm
